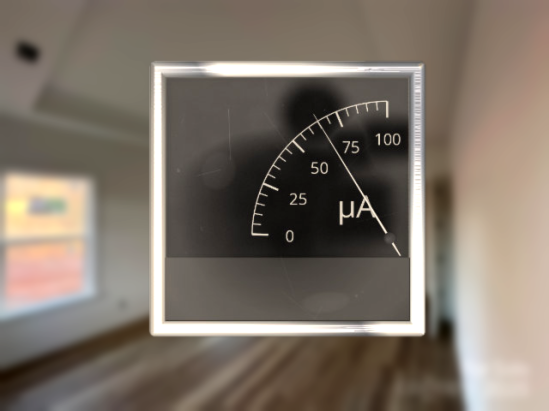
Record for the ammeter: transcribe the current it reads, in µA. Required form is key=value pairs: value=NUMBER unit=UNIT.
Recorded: value=65 unit=µA
